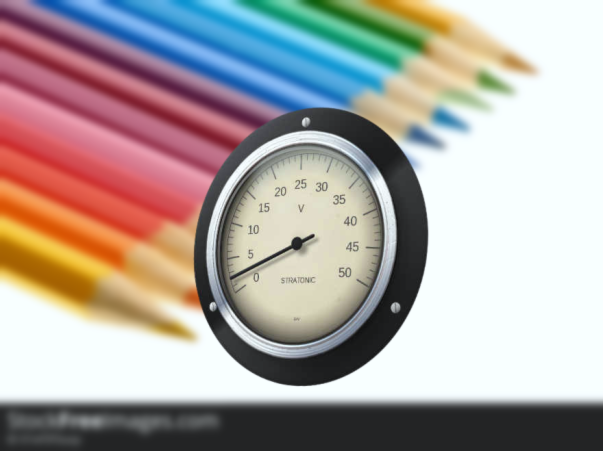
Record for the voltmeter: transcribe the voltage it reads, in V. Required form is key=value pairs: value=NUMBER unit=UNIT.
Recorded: value=2 unit=V
